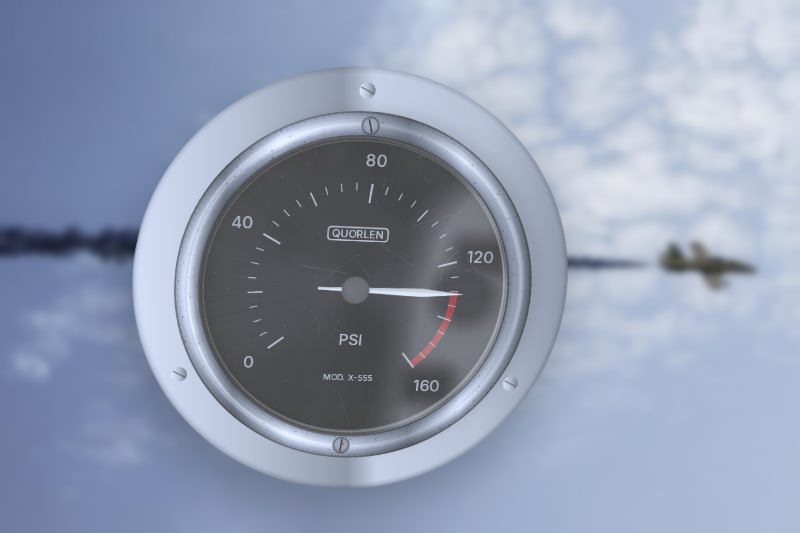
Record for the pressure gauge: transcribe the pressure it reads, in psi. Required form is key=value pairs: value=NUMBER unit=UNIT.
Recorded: value=130 unit=psi
